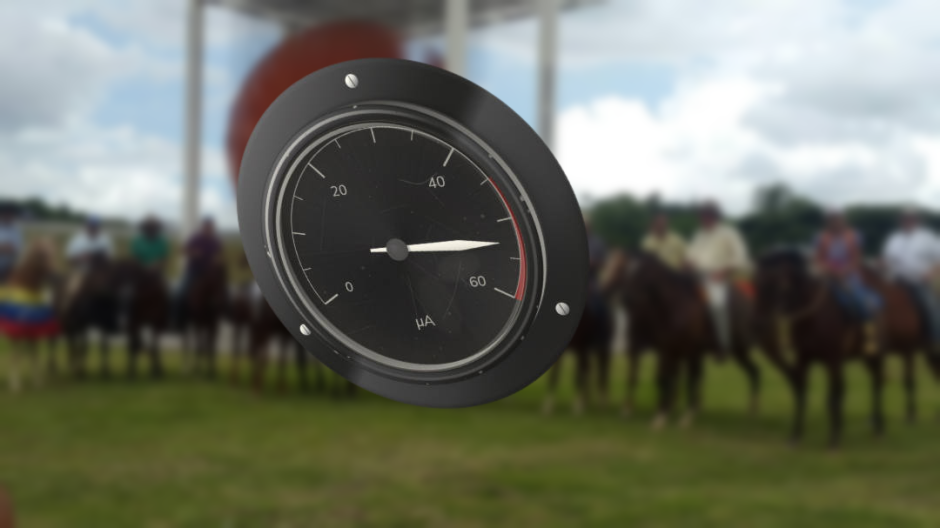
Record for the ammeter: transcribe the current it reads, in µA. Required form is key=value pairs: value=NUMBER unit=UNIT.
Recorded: value=52.5 unit=µA
